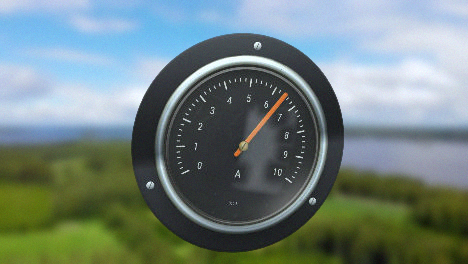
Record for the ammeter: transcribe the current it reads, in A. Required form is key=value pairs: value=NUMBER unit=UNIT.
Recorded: value=6.4 unit=A
